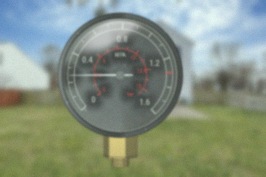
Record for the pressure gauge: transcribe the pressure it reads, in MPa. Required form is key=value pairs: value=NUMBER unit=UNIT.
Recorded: value=0.25 unit=MPa
